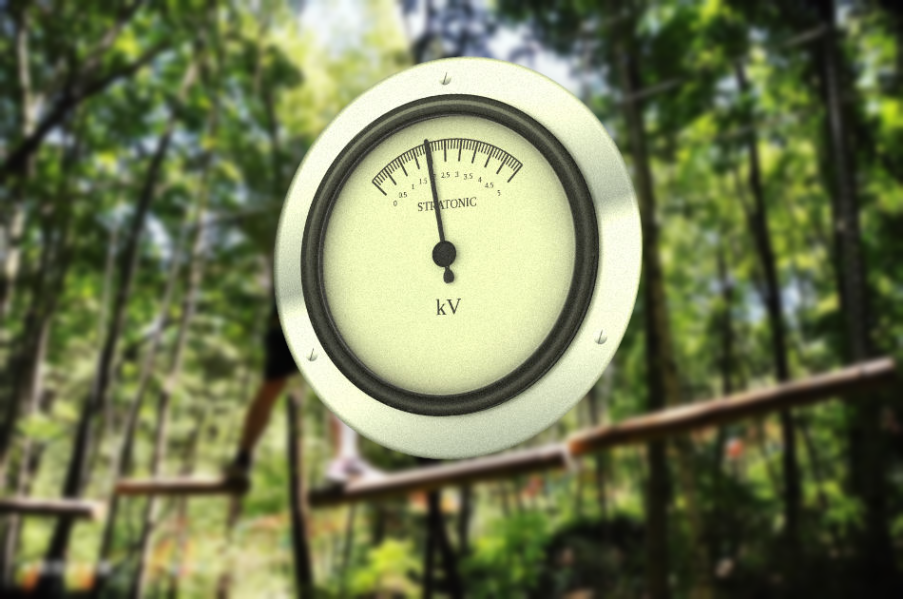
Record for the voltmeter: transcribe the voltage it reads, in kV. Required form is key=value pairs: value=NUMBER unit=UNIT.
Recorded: value=2 unit=kV
